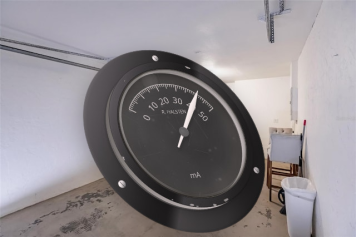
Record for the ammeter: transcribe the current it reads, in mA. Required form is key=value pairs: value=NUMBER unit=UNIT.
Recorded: value=40 unit=mA
